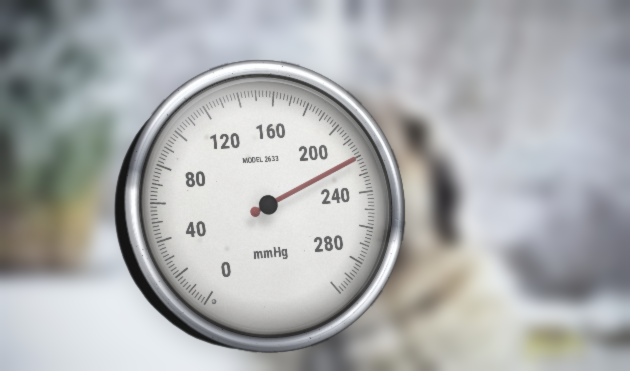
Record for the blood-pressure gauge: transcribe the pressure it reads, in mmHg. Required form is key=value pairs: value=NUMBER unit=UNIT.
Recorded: value=220 unit=mmHg
